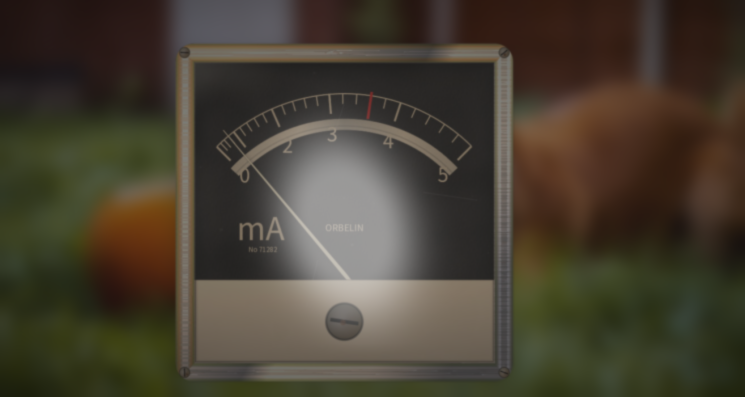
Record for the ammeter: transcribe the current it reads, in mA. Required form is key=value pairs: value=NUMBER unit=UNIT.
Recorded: value=0.8 unit=mA
